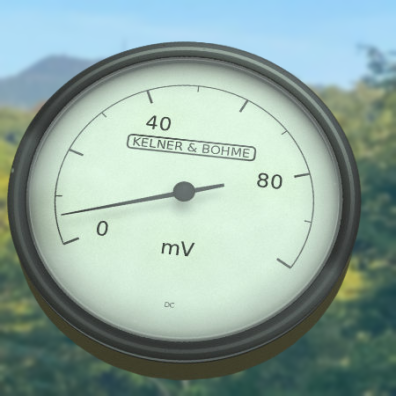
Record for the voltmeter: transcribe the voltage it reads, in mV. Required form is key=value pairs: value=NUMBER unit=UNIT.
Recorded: value=5 unit=mV
